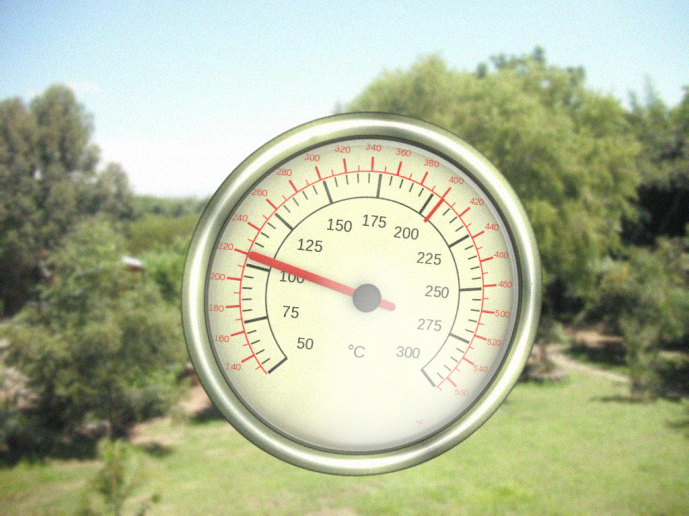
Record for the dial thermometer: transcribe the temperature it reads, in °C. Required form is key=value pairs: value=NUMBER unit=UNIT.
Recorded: value=105 unit=°C
